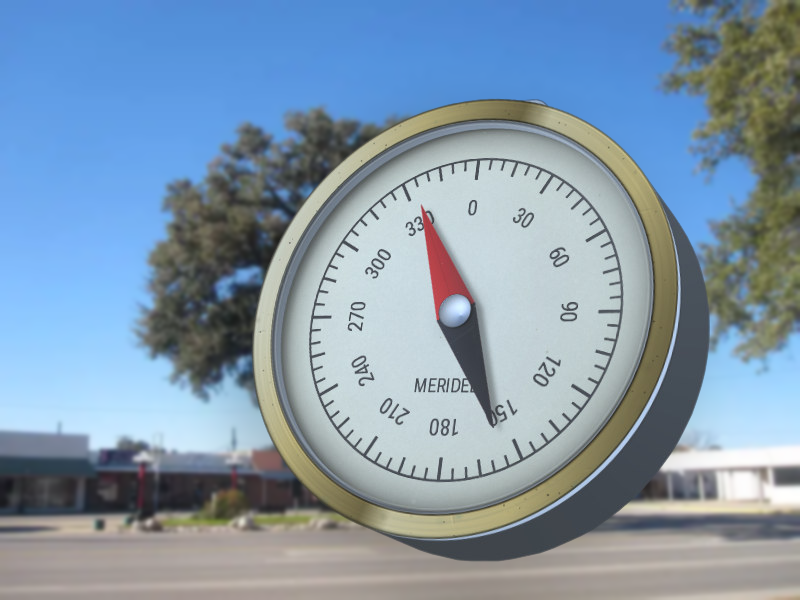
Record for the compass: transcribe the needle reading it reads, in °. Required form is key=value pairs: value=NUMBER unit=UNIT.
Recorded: value=335 unit=°
